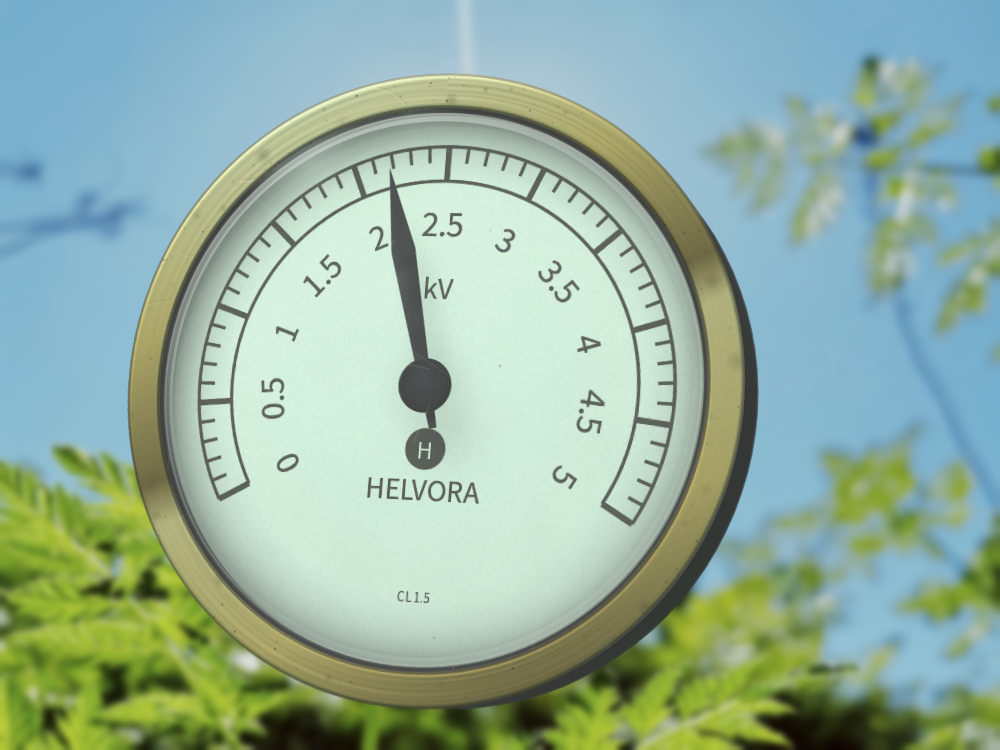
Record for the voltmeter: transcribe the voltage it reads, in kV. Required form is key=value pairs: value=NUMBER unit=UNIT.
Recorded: value=2.2 unit=kV
